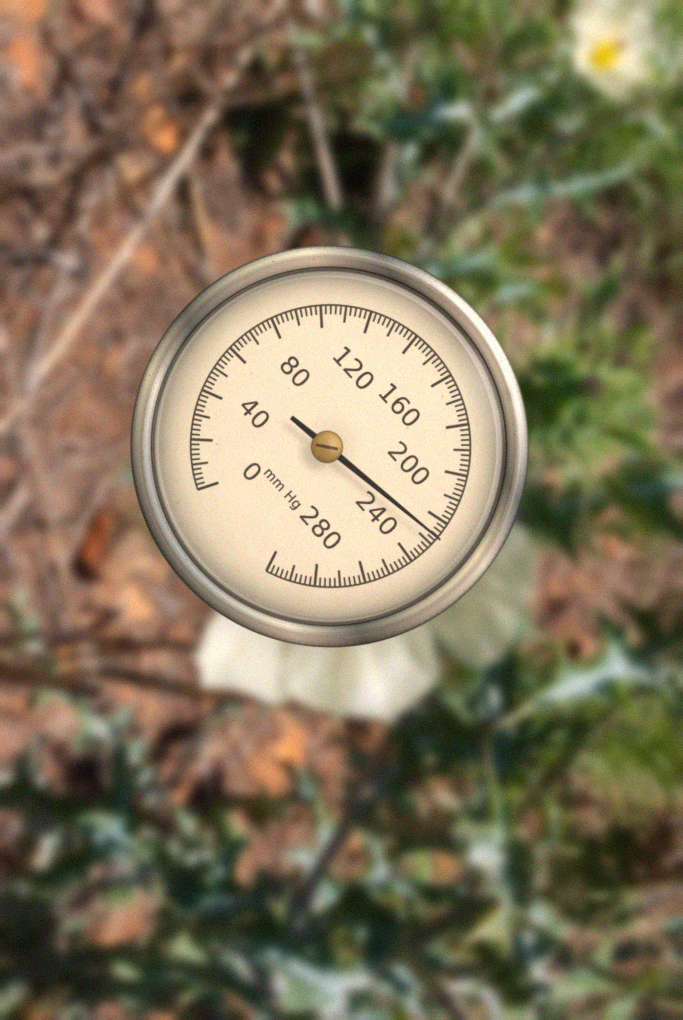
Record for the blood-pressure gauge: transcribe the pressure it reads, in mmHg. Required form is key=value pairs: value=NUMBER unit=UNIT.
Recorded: value=226 unit=mmHg
